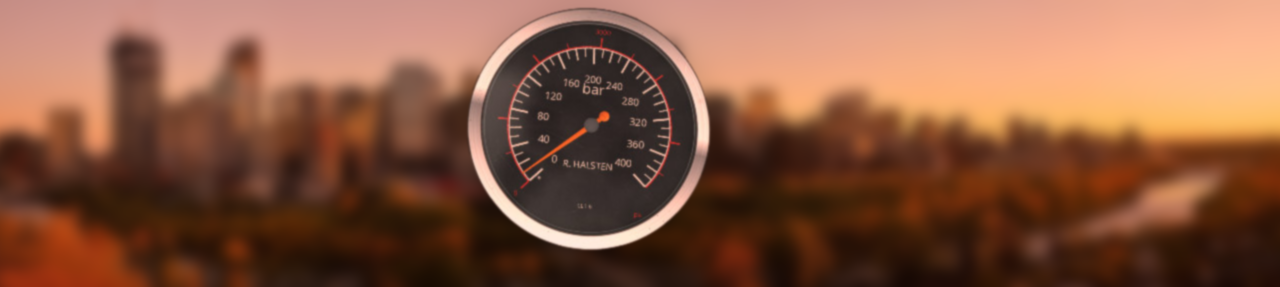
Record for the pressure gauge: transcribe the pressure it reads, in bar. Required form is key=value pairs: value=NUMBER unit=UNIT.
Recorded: value=10 unit=bar
